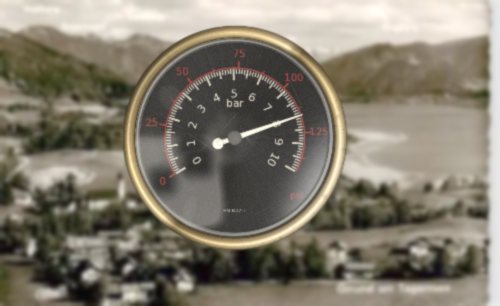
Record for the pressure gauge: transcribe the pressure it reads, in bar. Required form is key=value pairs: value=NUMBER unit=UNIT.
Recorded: value=8 unit=bar
